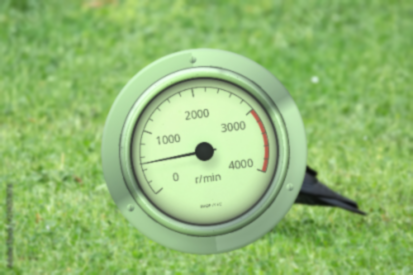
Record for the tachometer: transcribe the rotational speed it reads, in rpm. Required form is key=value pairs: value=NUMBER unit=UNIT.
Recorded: value=500 unit=rpm
